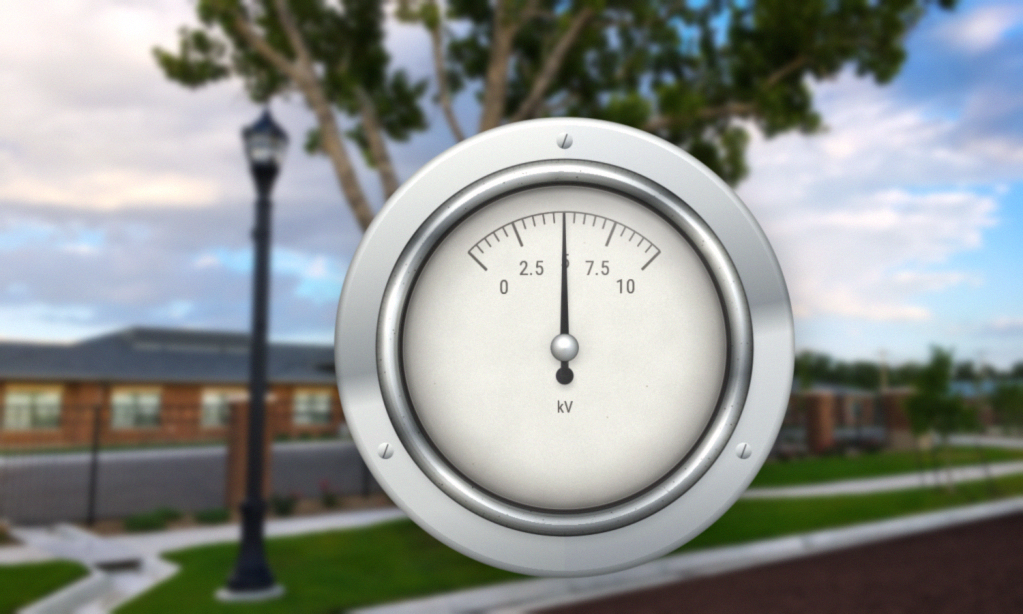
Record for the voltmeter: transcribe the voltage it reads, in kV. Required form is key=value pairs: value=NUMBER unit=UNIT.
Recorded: value=5 unit=kV
